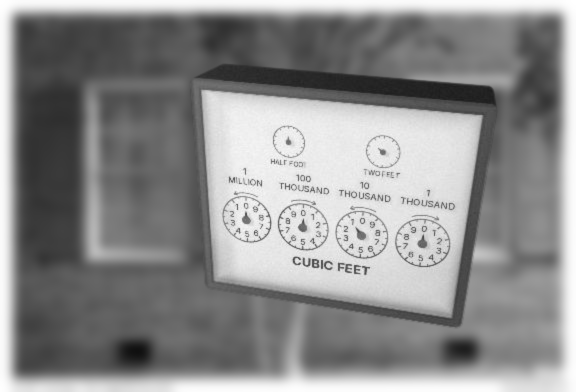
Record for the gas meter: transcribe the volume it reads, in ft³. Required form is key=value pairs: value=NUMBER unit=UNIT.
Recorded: value=1000 unit=ft³
